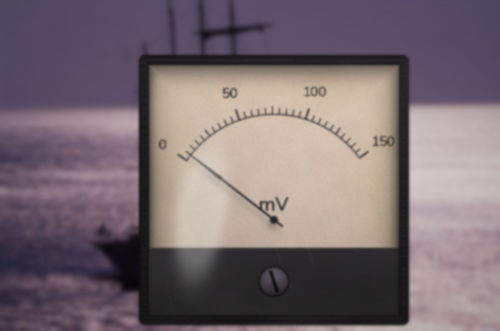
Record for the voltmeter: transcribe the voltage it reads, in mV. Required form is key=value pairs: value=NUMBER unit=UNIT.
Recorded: value=5 unit=mV
